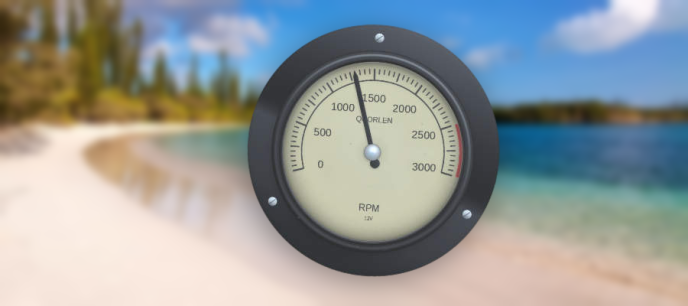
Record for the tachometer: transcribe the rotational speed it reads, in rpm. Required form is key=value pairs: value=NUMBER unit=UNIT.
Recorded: value=1300 unit=rpm
